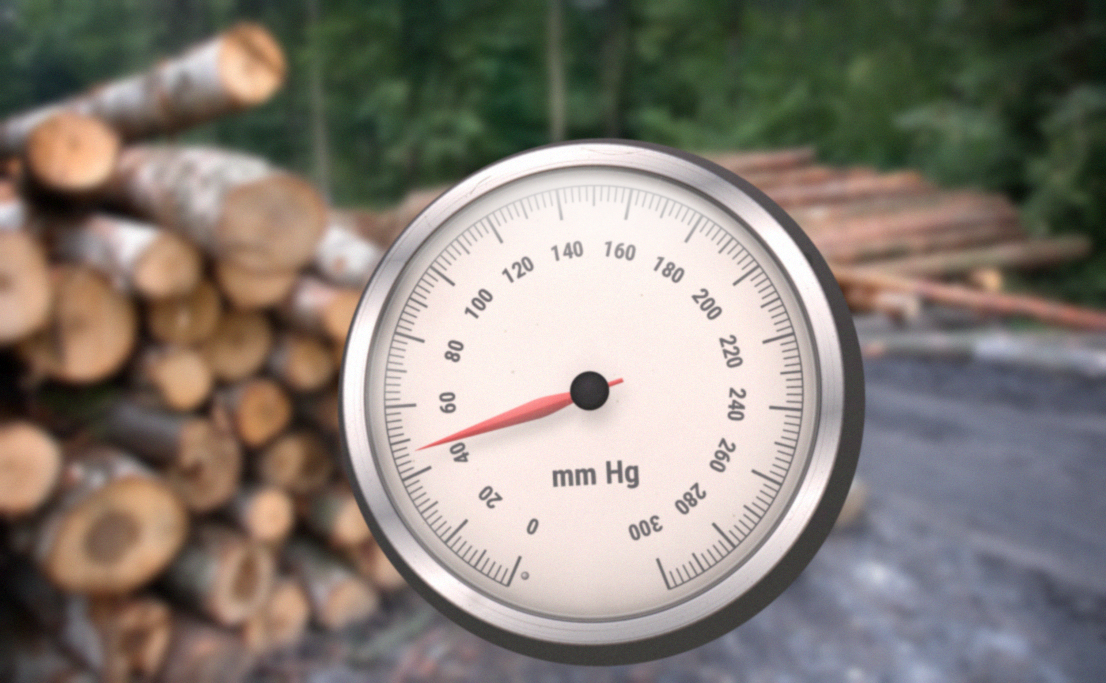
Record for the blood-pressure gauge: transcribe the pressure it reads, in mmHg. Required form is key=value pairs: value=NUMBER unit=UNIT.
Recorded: value=46 unit=mmHg
